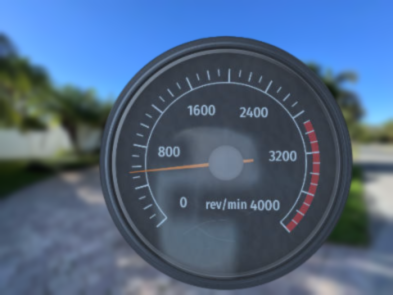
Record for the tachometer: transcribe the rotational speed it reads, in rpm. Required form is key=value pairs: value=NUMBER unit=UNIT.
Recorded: value=550 unit=rpm
